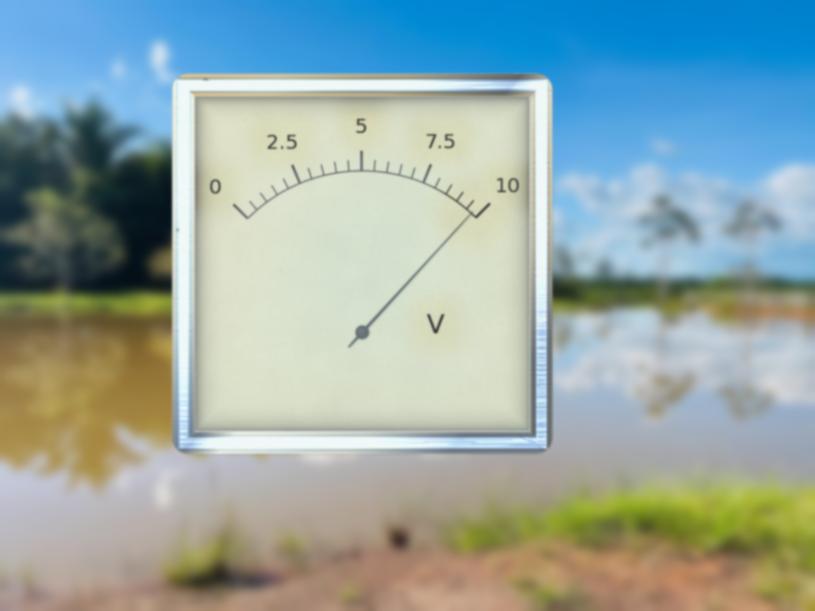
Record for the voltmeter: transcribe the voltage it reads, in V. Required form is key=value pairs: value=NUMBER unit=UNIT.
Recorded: value=9.75 unit=V
